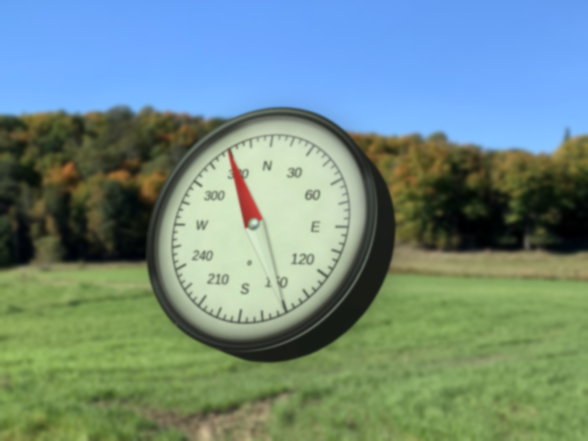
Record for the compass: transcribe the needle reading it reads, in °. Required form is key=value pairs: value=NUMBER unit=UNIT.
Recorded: value=330 unit=°
